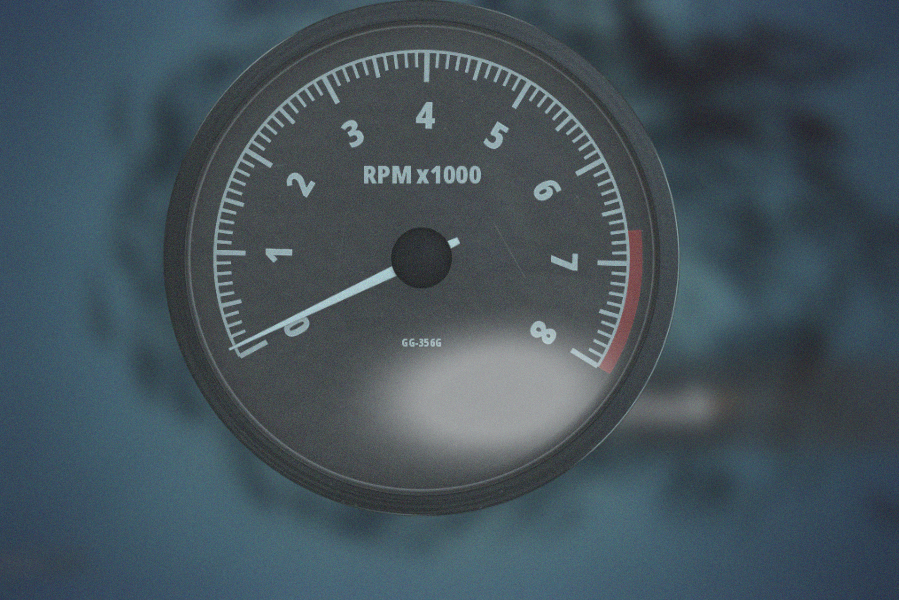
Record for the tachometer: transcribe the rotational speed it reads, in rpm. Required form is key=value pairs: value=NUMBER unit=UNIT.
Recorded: value=100 unit=rpm
